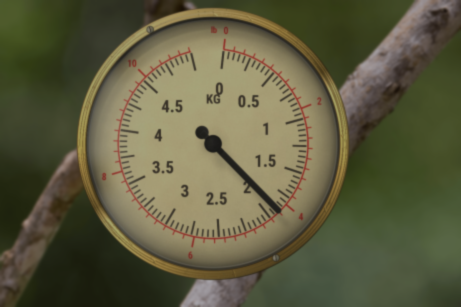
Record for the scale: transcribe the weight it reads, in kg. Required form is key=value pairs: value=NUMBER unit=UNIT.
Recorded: value=1.9 unit=kg
